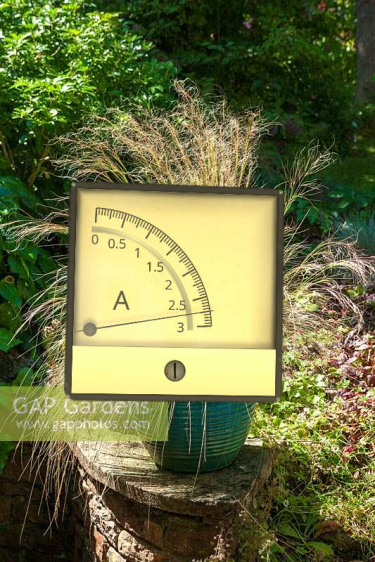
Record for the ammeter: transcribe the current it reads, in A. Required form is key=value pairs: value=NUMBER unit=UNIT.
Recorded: value=2.75 unit=A
